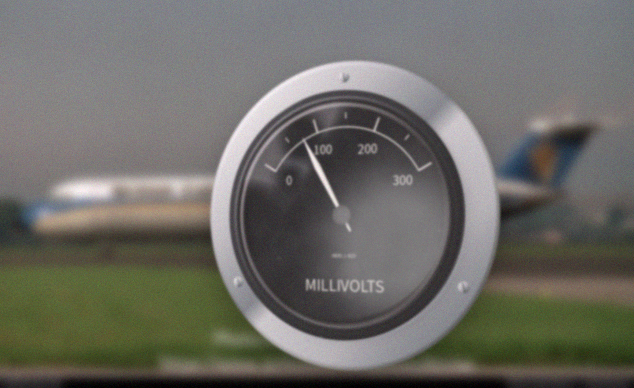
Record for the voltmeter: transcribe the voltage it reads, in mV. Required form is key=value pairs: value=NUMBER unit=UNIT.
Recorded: value=75 unit=mV
